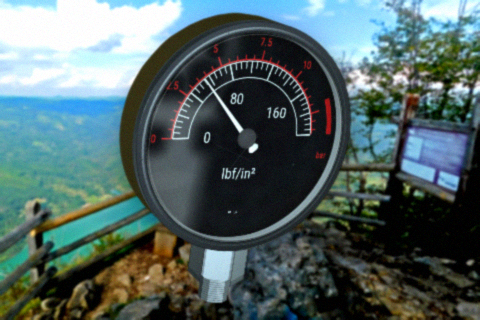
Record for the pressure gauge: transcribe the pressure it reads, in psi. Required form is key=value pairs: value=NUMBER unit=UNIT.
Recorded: value=55 unit=psi
